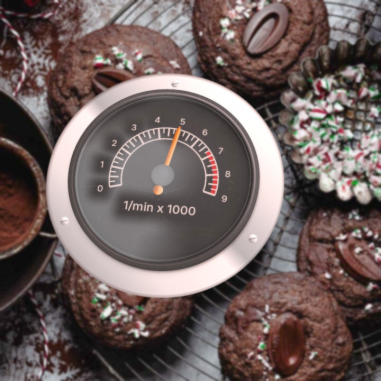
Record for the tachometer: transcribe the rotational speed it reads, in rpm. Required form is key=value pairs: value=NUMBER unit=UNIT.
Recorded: value=5000 unit=rpm
